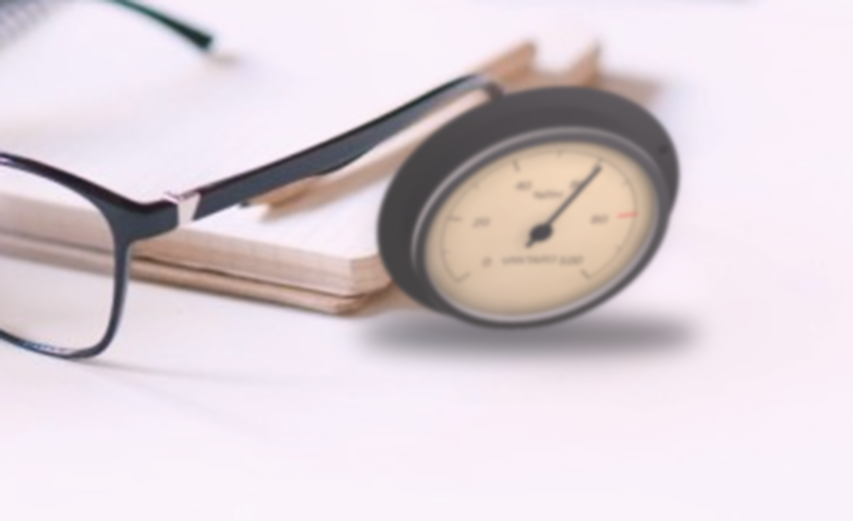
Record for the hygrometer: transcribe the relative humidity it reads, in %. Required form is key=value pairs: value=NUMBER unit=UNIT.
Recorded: value=60 unit=%
